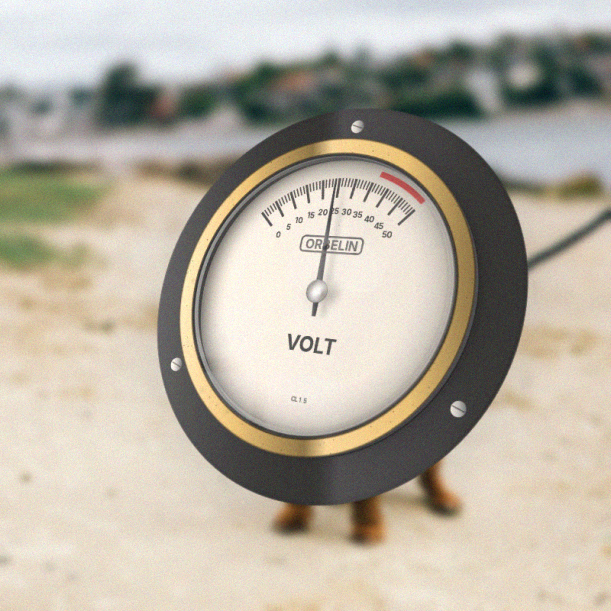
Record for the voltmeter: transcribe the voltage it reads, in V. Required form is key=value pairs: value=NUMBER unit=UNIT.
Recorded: value=25 unit=V
